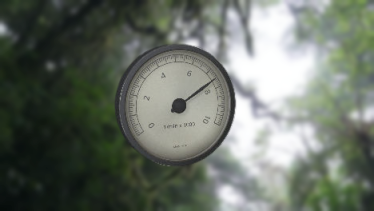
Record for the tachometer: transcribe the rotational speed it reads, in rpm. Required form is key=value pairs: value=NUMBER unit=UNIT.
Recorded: value=7500 unit=rpm
